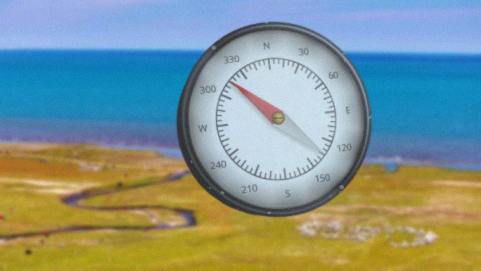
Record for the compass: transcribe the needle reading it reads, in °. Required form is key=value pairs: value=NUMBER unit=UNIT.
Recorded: value=315 unit=°
